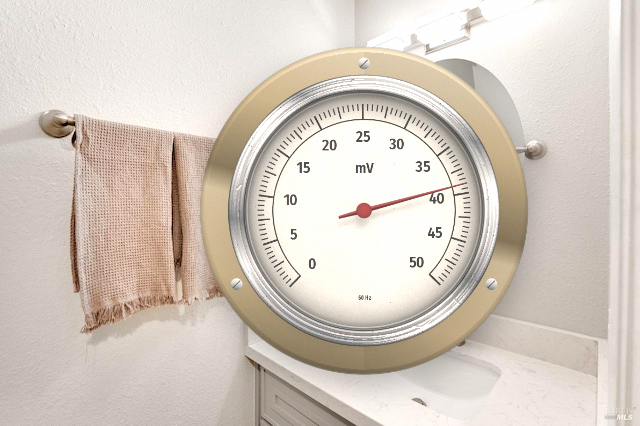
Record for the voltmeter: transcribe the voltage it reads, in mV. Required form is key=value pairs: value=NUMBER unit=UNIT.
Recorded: value=39 unit=mV
